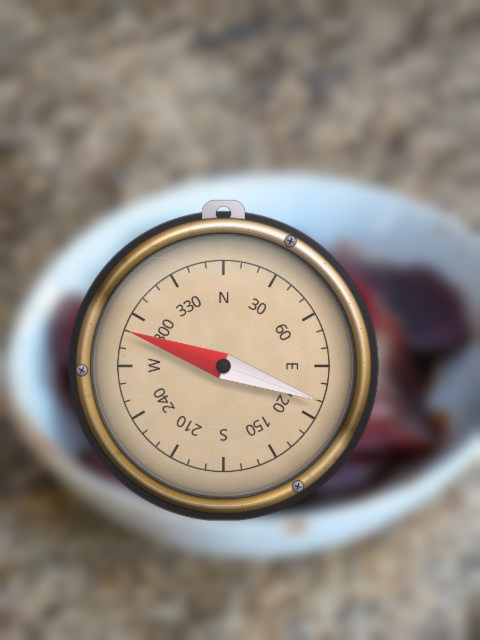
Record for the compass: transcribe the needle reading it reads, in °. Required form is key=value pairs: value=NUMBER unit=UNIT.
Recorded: value=290 unit=°
